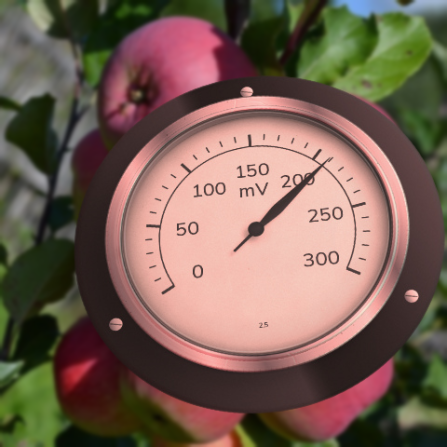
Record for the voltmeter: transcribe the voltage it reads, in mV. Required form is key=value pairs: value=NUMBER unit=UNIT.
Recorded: value=210 unit=mV
